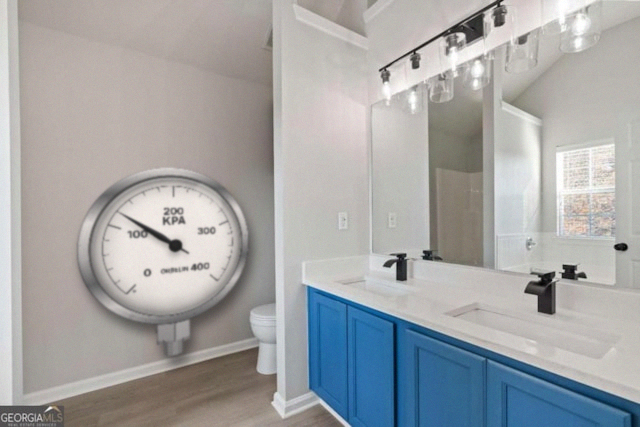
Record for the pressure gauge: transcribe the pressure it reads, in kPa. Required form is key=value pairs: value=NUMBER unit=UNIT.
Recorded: value=120 unit=kPa
